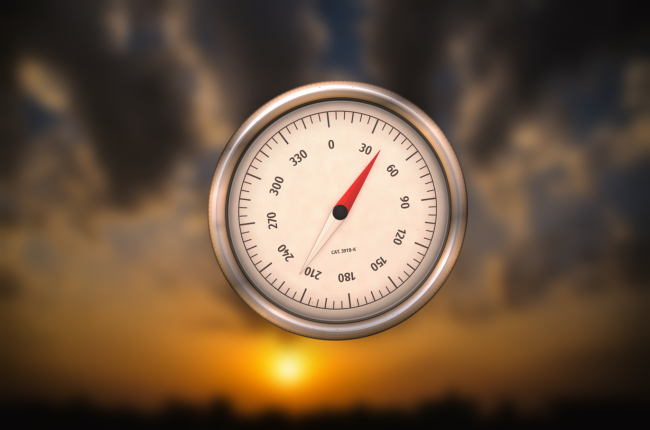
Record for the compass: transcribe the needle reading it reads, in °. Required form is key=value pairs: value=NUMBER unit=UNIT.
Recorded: value=40 unit=°
